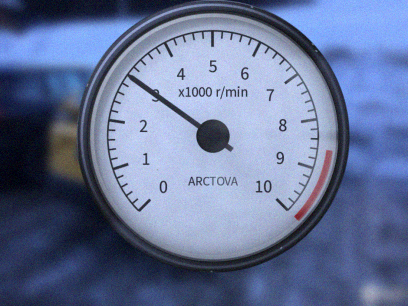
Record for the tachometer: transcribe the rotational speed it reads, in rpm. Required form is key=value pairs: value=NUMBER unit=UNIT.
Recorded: value=3000 unit=rpm
